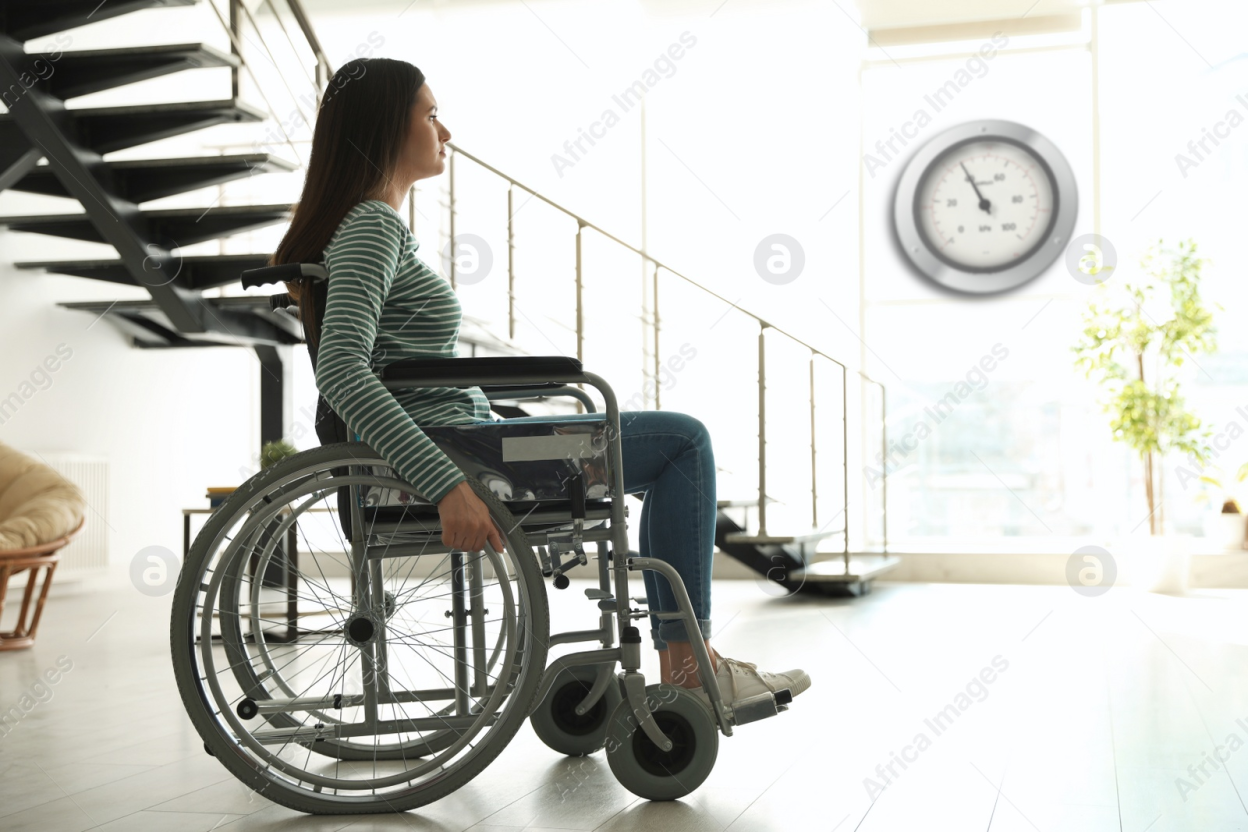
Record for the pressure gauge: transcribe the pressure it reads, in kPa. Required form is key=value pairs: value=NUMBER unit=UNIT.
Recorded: value=40 unit=kPa
